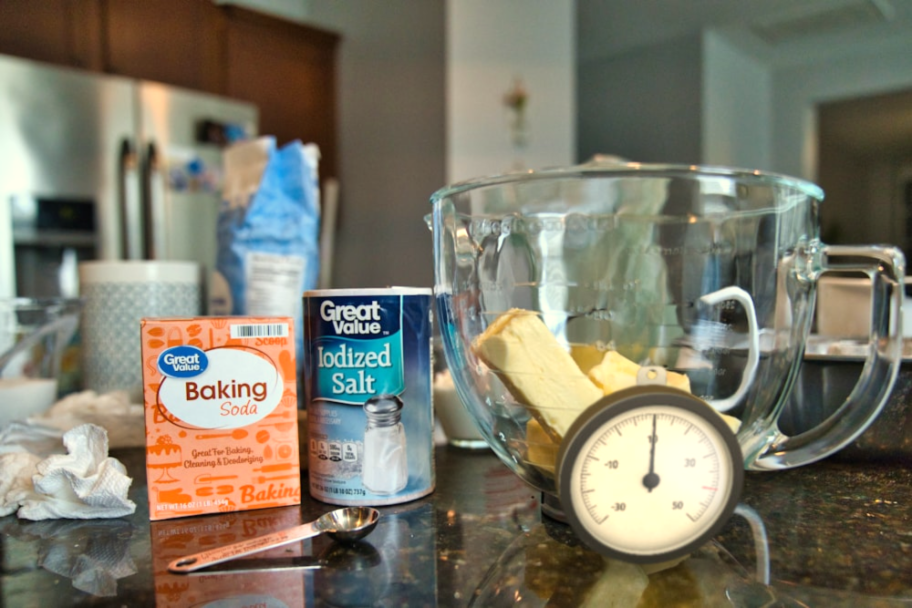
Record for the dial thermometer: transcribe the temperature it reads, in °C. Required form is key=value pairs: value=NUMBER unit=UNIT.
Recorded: value=10 unit=°C
